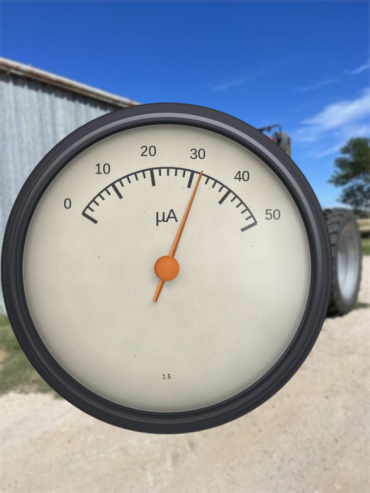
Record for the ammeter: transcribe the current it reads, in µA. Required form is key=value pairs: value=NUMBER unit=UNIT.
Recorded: value=32 unit=µA
